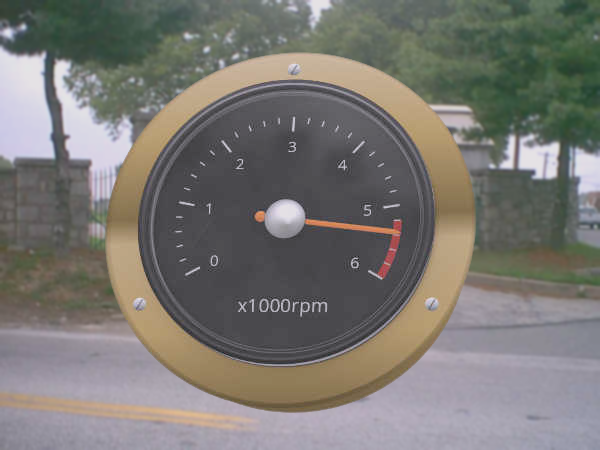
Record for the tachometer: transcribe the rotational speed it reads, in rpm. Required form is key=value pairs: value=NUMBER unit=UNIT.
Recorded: value=5400 unit=rpm
